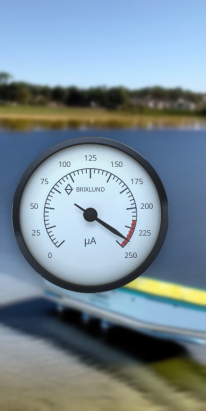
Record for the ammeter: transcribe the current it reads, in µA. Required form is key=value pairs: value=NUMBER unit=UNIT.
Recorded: value=240 unit=µA
